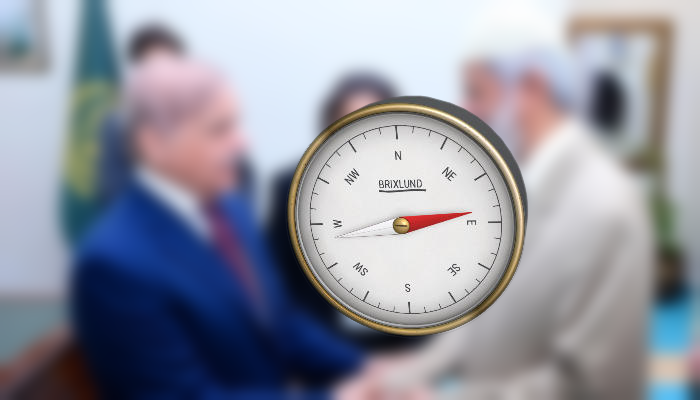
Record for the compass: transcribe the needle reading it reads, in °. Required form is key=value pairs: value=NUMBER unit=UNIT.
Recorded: value=80 unit=°
